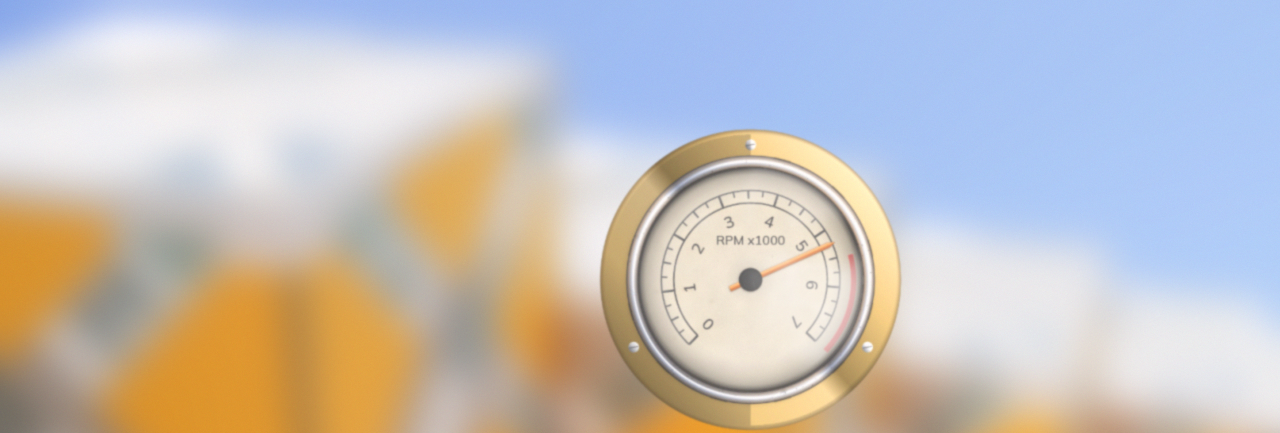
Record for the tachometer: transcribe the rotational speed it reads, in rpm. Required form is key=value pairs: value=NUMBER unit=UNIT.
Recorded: value=5250 unit=rpm
